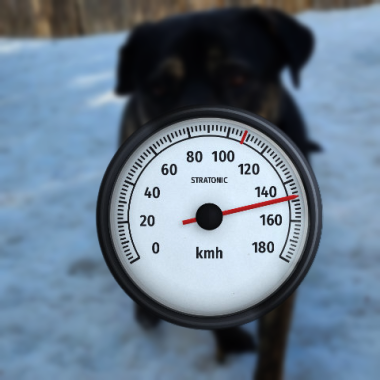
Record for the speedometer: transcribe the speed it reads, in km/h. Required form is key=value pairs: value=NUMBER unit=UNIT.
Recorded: value=148 unit=km/h
